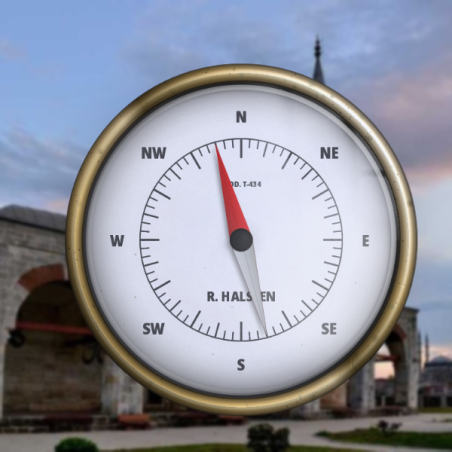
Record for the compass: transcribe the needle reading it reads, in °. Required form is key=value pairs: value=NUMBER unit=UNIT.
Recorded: value=345 unit=°
